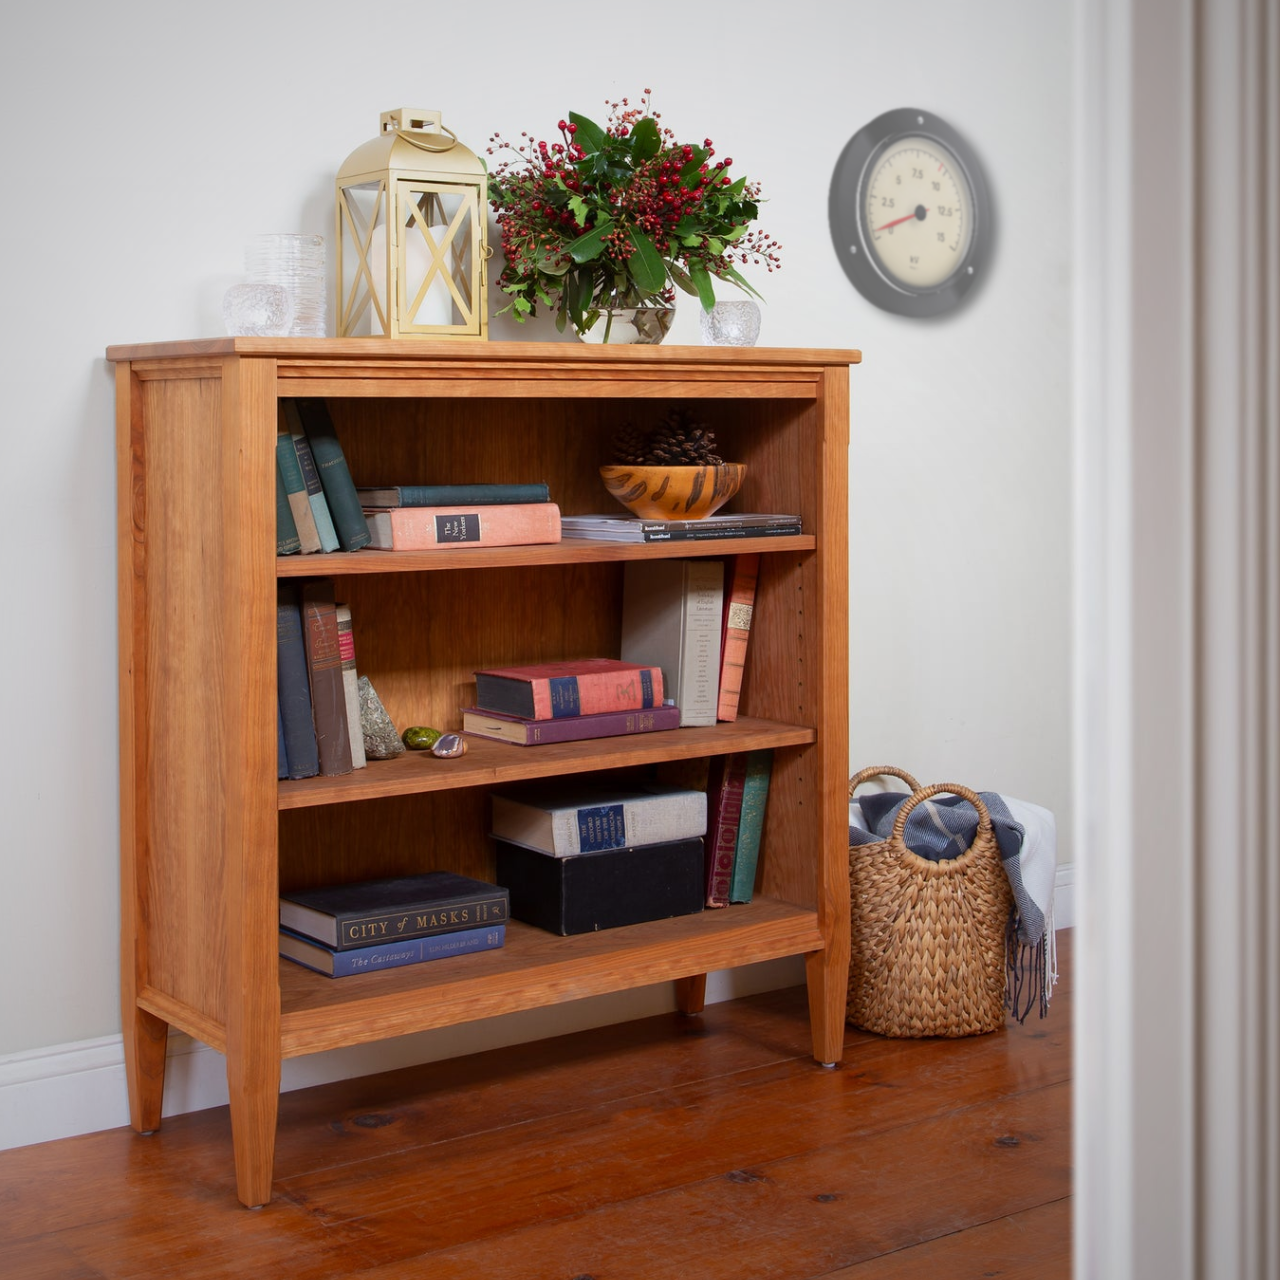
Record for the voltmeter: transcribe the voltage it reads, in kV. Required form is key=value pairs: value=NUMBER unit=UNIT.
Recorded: value=0.5 unit=kV
